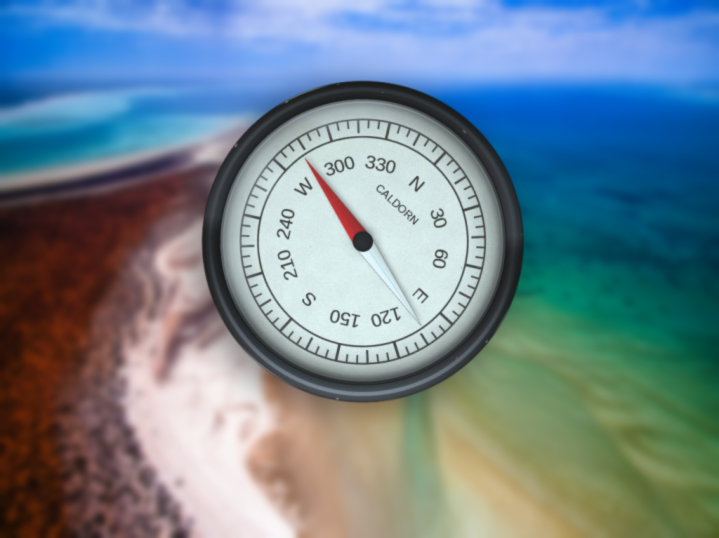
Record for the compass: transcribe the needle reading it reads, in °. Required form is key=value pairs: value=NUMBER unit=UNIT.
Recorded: value=282.5 unit=°
